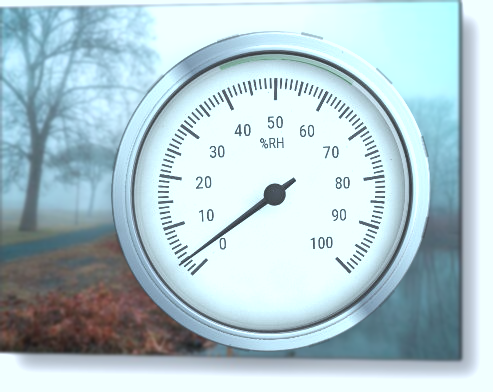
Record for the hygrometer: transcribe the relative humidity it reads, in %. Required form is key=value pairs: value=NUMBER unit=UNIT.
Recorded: value=3 unit=%
